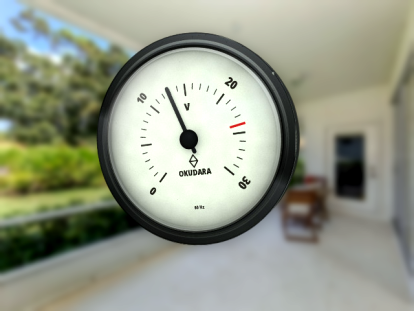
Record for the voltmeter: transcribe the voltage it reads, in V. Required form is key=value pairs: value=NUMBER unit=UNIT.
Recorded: value=13 unit=V
